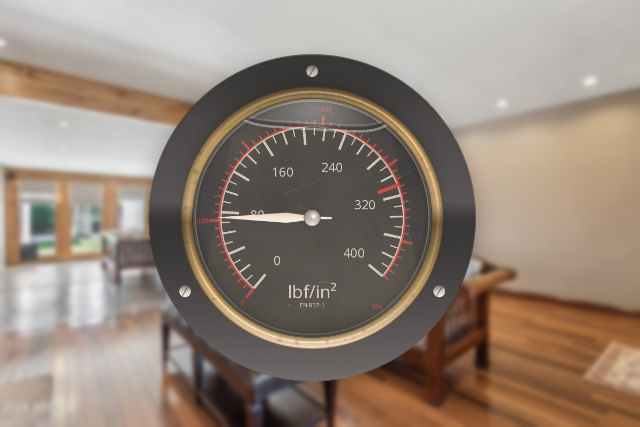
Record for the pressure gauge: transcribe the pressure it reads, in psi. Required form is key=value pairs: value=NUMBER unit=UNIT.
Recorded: value=75 unit=psi
